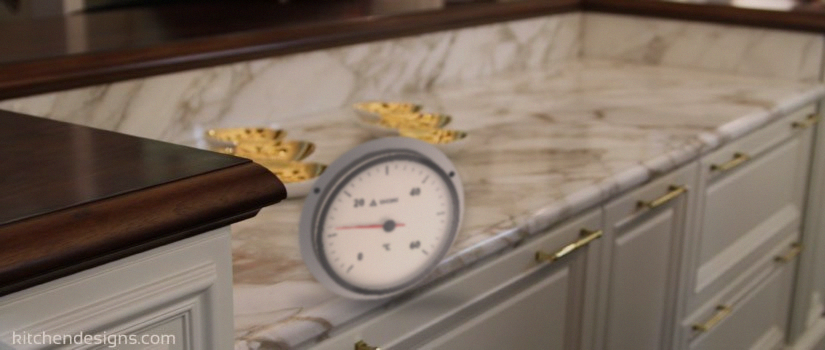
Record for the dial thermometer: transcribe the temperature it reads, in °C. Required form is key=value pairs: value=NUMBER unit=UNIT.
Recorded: value=12 unit=°C
